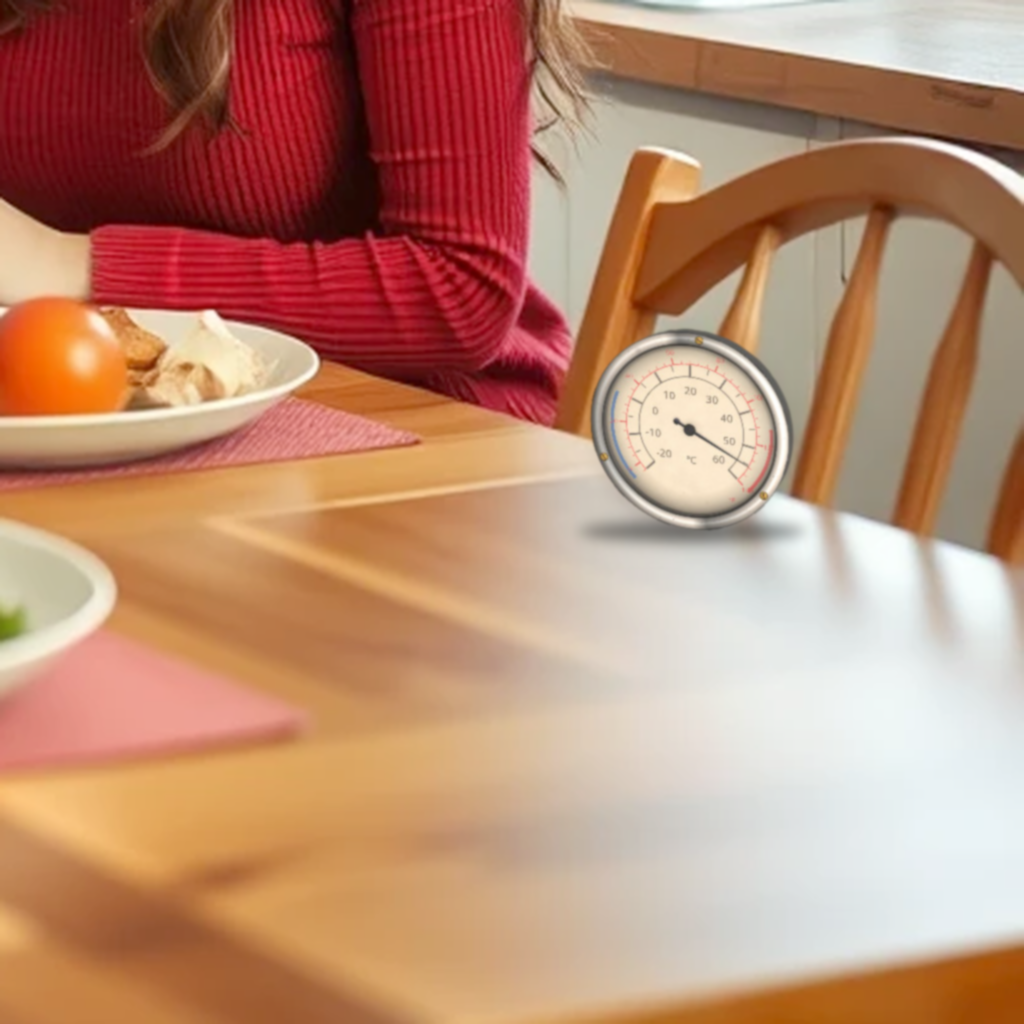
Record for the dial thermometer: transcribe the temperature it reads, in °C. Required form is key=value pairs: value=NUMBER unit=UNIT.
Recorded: value=55 unit=°C
